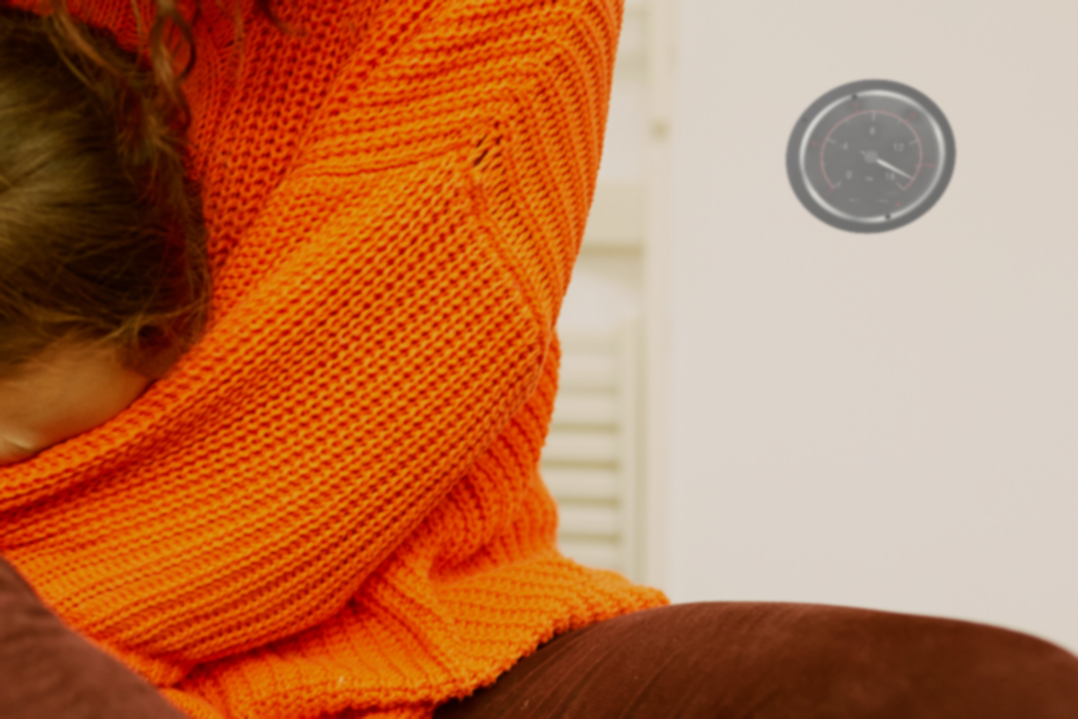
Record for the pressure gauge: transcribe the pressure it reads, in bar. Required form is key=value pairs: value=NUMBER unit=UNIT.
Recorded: value=15 unit=bar
